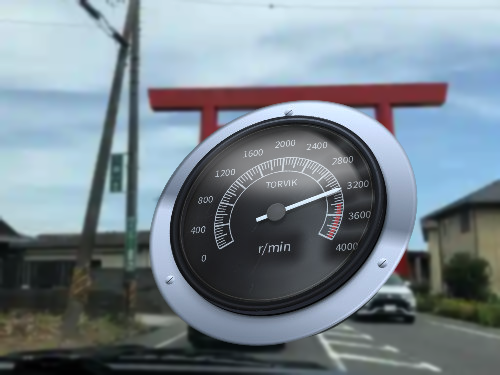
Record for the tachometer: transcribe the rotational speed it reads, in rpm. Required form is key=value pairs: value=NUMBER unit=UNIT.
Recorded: value=3200 unit=rpm
